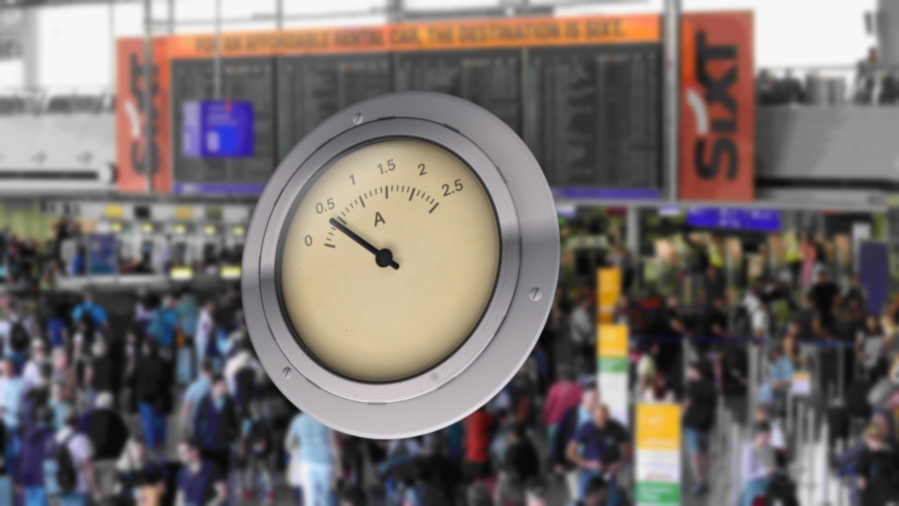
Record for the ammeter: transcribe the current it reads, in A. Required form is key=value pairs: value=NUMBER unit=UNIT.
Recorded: value=0.4 unit=A
